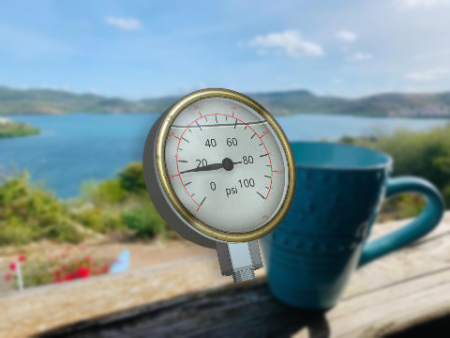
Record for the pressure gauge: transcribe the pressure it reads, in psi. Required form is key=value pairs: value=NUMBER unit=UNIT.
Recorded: value=15 unit=psi
